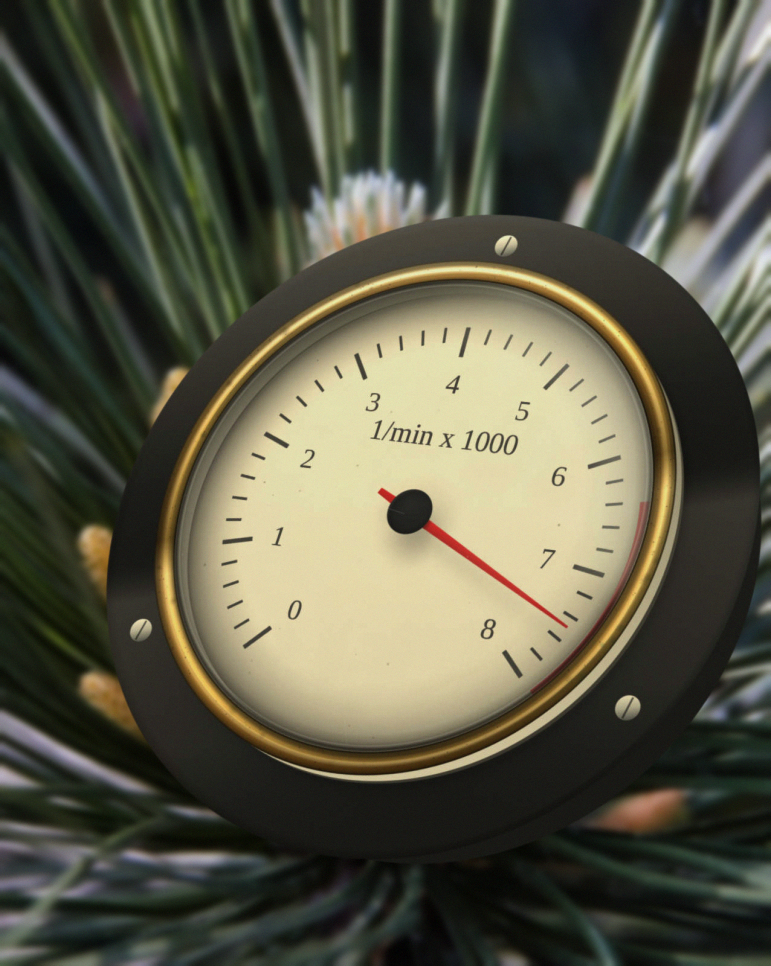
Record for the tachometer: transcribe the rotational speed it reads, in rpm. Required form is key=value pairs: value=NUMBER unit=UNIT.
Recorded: value=7500 unit=rpm
